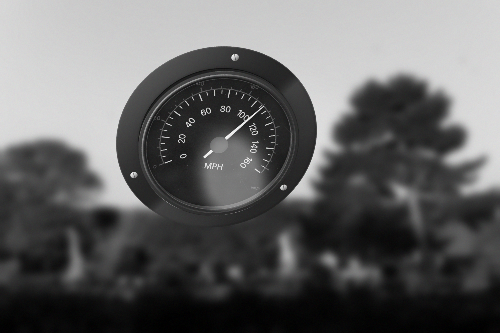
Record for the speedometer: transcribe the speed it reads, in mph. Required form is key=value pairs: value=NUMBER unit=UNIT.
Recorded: value=105 unit=mph
